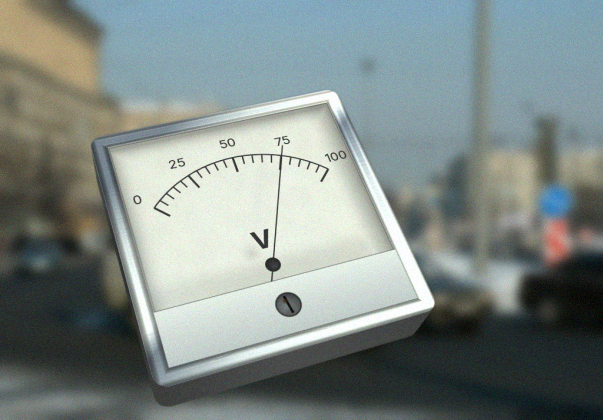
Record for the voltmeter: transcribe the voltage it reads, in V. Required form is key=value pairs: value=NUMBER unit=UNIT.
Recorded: value=75 unit=V
